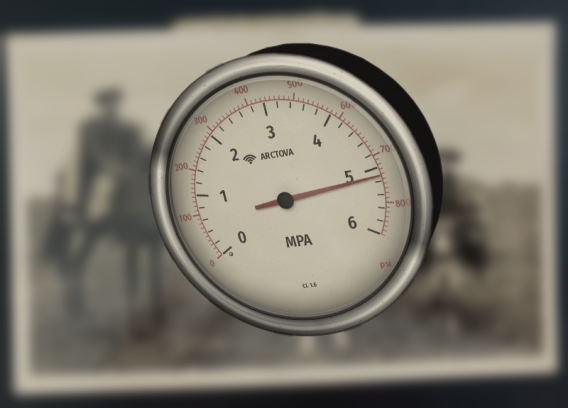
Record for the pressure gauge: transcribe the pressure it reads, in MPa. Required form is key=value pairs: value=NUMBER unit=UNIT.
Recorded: value=5.1 unit=MPa
